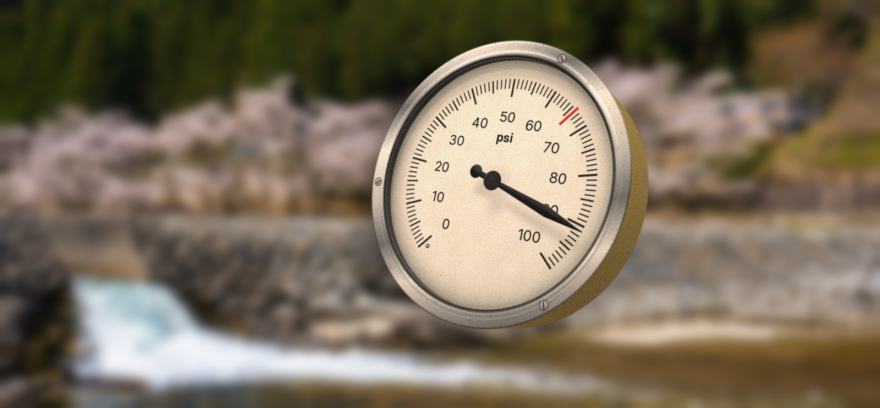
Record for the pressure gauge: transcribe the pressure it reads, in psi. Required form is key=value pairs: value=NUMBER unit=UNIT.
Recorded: value=91 unit=psi
